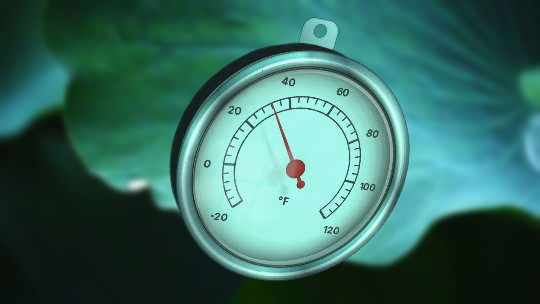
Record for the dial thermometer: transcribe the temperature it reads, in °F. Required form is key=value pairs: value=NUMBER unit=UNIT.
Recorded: value=32 unit=°F
